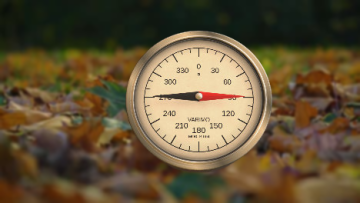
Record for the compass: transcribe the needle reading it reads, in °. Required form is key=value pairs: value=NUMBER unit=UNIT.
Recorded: value=90 unit=°
